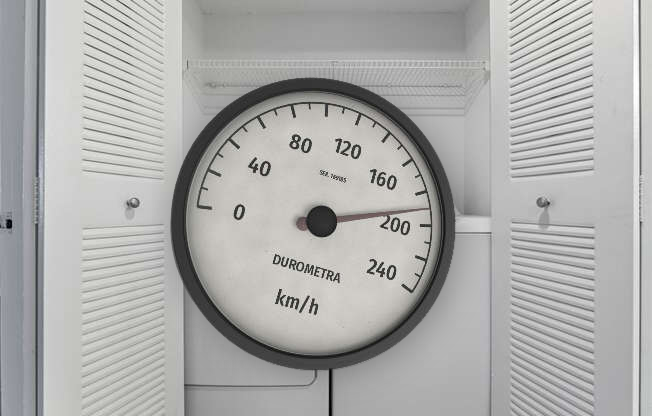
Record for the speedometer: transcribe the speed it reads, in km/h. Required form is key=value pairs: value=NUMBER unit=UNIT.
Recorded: value=190 unit=km/h
